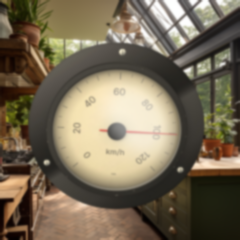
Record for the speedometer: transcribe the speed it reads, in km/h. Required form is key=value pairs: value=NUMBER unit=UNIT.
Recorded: value=100 unit=km/h
